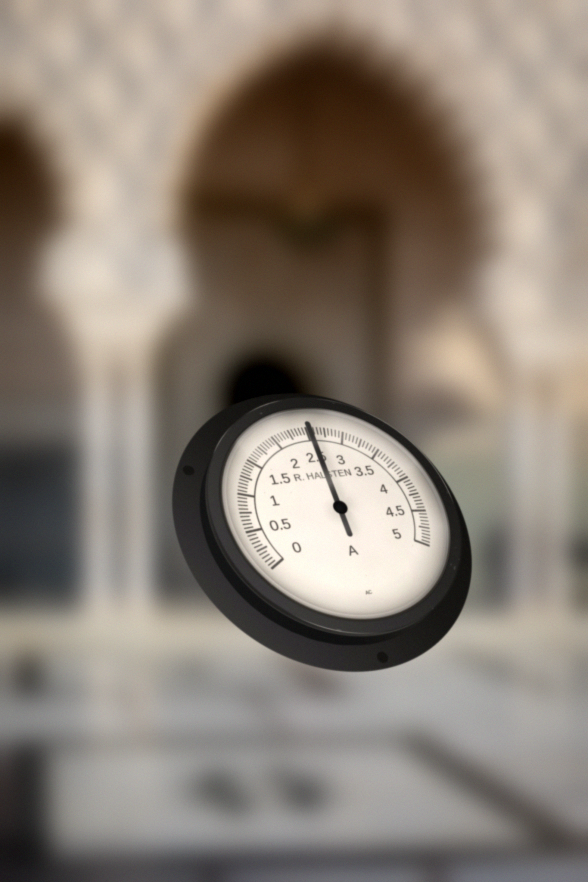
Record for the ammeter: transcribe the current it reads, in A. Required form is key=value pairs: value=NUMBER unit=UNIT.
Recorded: value=2.5 unit=A
